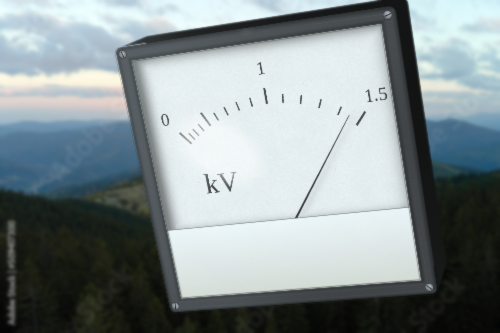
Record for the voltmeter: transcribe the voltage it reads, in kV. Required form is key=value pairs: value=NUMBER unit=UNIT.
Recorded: value=1.45 unit=kV
